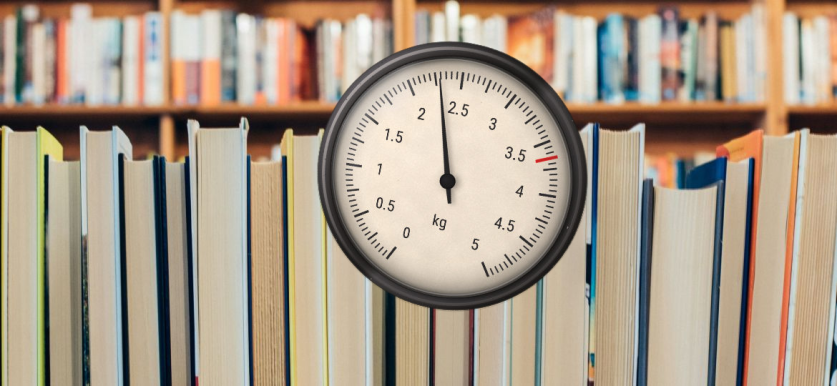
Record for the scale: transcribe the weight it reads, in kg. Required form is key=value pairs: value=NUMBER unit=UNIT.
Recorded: value=2.3 unit=kg
